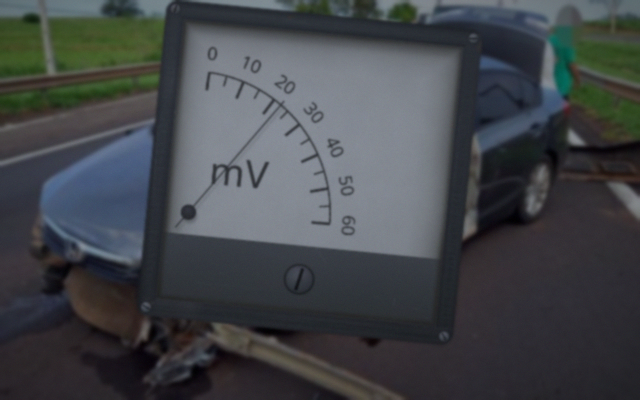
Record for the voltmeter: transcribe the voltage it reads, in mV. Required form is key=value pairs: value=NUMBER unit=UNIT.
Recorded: value=22.5 unit=mV
